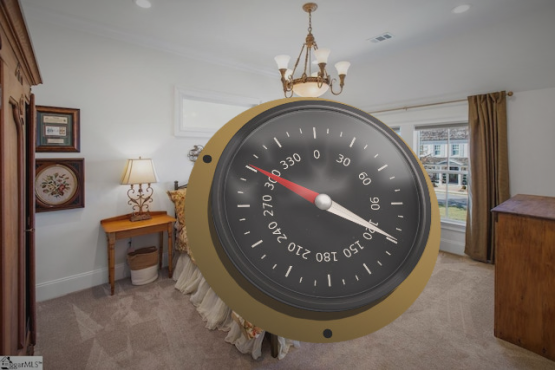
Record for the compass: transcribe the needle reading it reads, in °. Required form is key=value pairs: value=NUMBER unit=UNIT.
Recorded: value=300 unit=°
